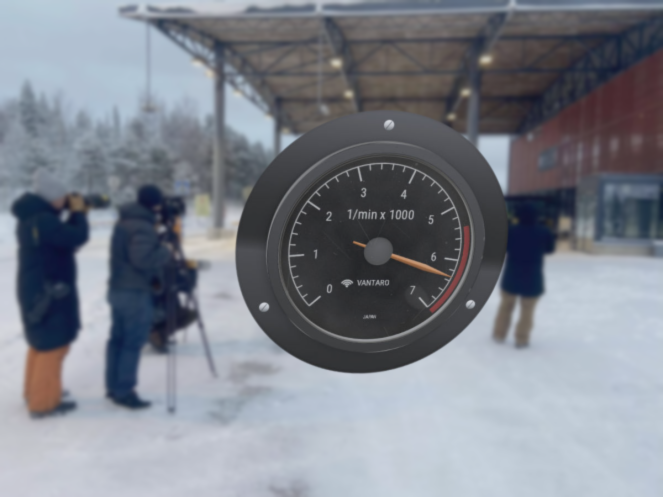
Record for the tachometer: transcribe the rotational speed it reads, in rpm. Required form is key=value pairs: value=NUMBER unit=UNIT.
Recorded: value=6300 unit=rpm
